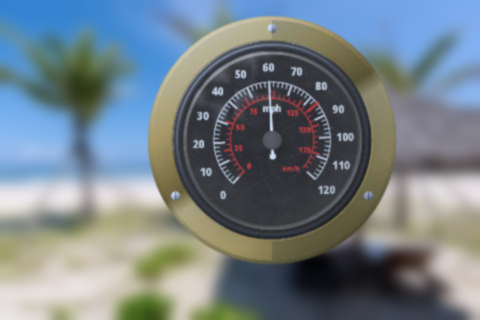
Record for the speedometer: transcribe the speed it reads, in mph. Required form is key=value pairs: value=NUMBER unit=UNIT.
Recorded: value=60 unit=mph
